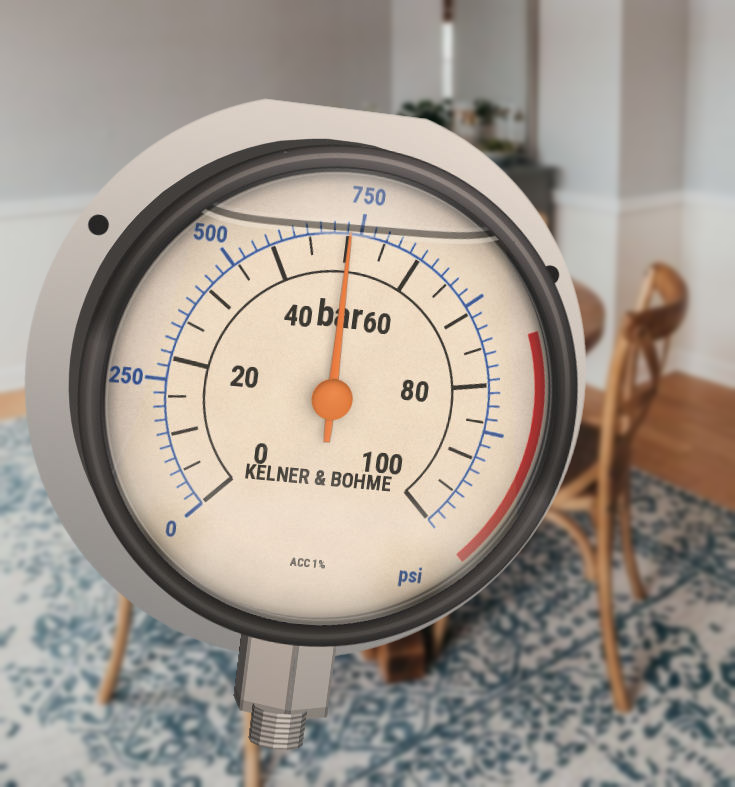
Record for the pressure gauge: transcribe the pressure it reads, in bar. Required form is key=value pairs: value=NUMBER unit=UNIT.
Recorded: value=50 unit=bar
